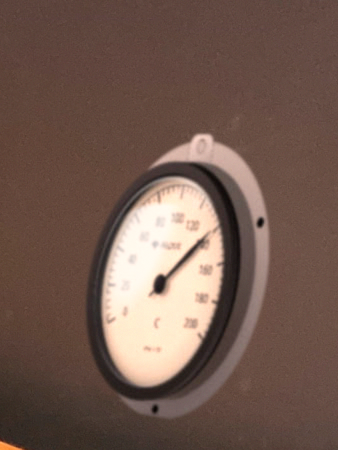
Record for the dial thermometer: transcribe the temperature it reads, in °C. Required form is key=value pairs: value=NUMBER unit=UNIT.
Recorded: value=140 unit=°C
